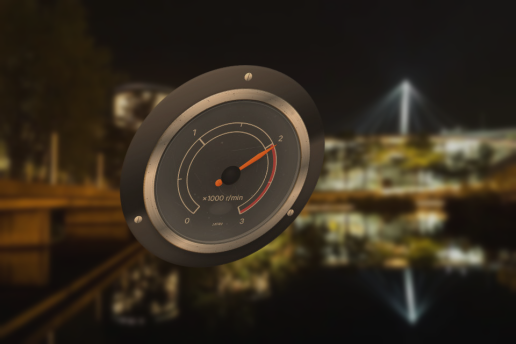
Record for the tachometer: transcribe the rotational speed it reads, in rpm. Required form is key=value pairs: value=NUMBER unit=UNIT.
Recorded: value=2000 unit=rpm
